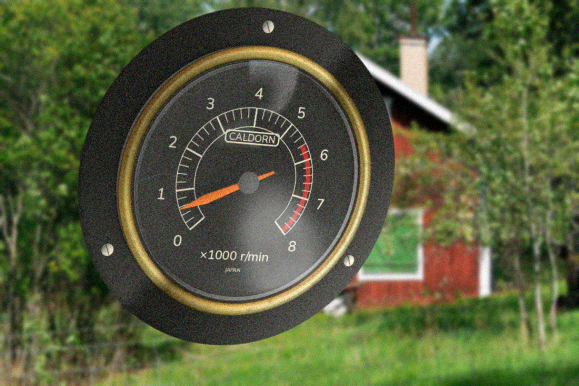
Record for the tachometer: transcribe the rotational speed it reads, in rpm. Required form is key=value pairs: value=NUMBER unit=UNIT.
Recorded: value=600 unit=rpm
